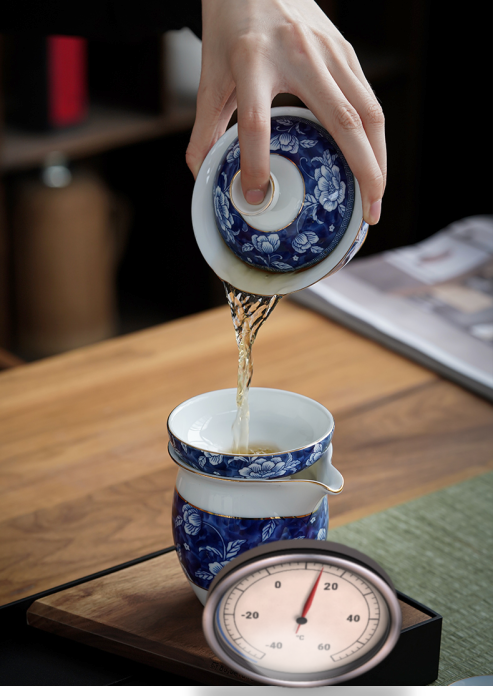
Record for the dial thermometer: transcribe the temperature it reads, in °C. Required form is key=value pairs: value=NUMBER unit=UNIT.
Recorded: value=14 unit=°C
